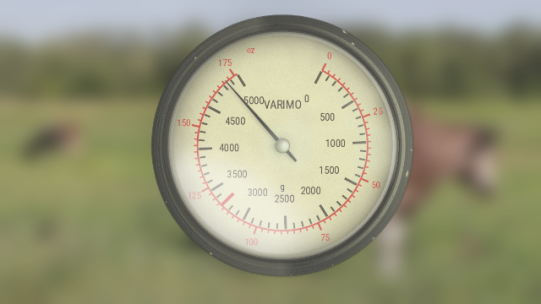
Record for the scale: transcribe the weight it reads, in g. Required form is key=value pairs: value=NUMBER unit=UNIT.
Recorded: value=4850 unit=g
